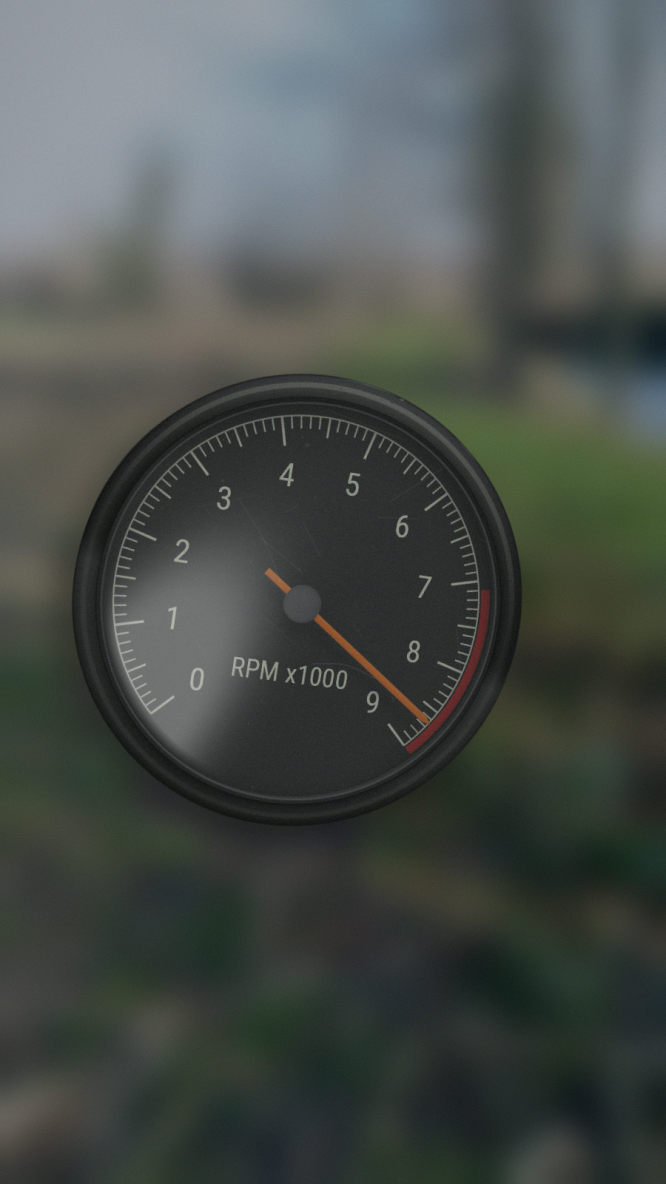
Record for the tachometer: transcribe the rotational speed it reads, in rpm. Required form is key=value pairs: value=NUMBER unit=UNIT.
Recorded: value=8650 unit=rpm
